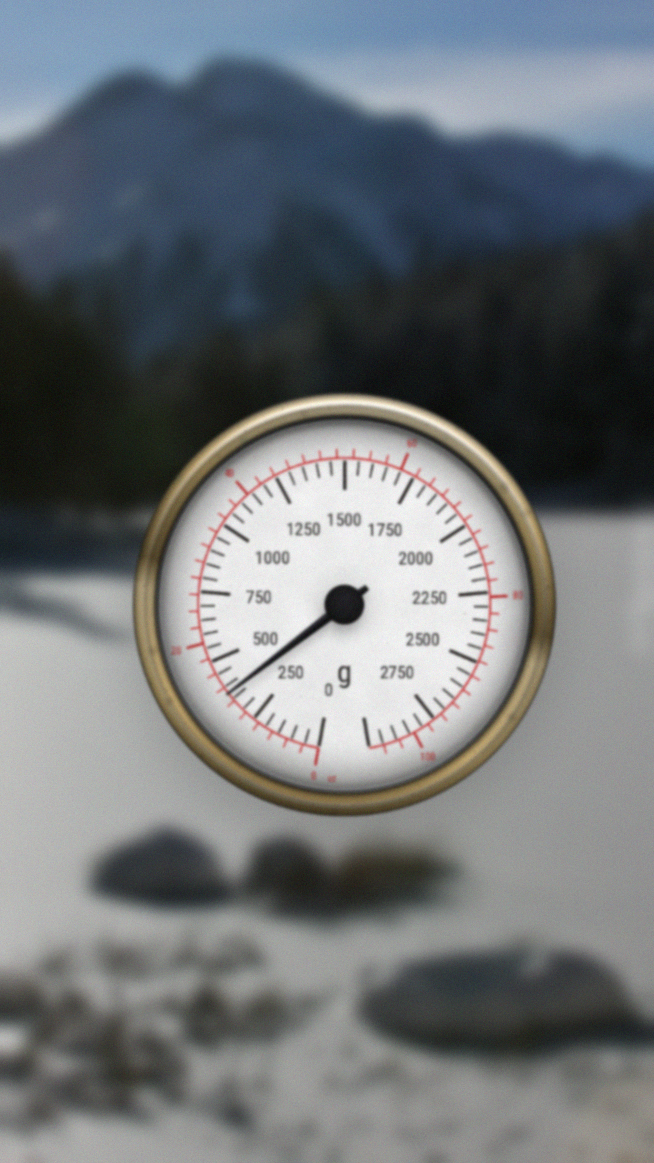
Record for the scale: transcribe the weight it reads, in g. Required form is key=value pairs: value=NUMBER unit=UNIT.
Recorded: value=375 unit=g
